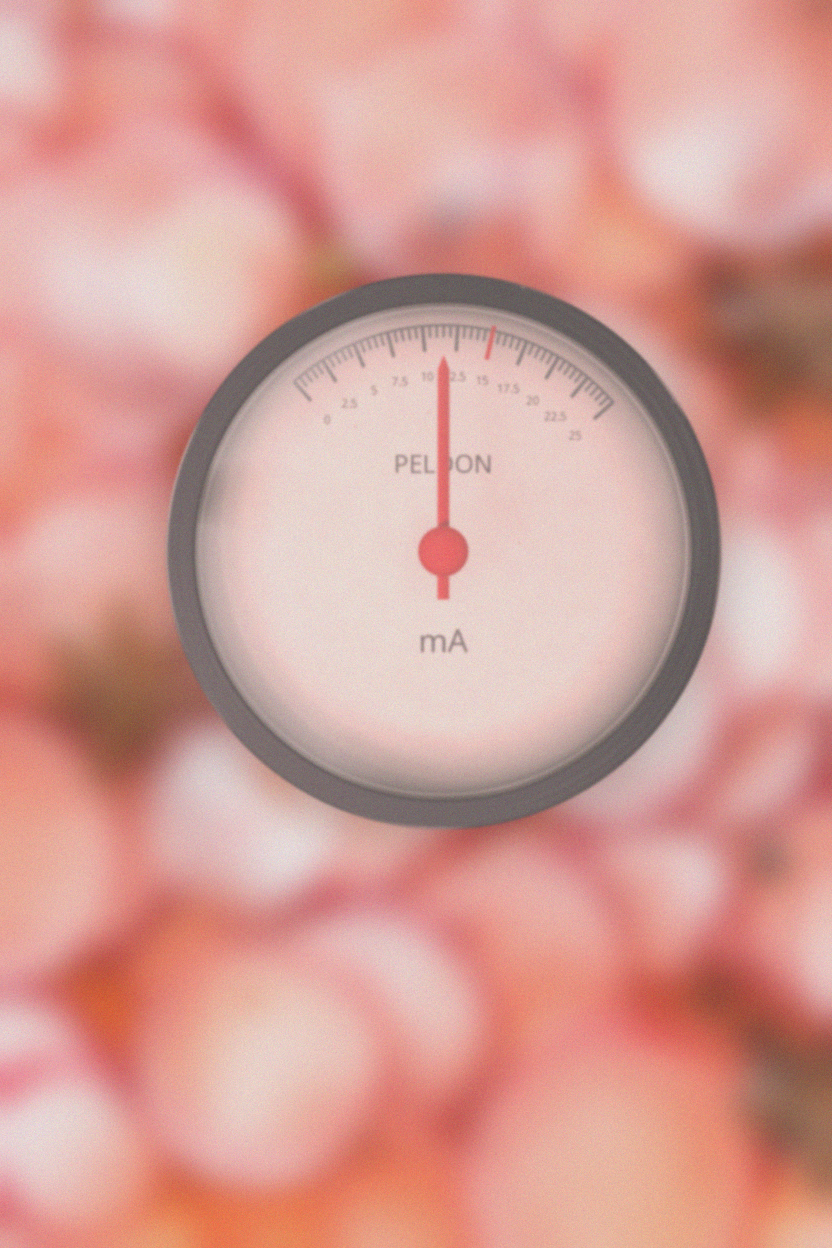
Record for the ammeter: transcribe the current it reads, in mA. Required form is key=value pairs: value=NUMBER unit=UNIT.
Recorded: value=11.5 unit=mA
